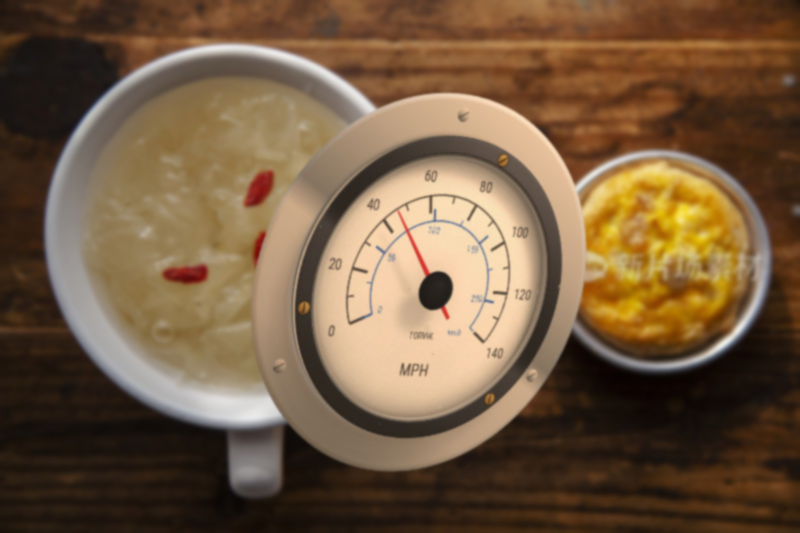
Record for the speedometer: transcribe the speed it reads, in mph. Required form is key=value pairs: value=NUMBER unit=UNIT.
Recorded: value=45 unit=mph
